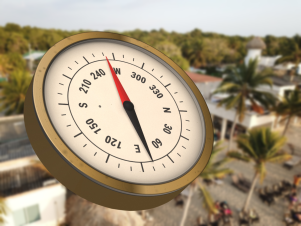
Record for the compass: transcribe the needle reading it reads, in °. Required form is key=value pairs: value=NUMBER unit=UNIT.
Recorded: value=260 unit=°
